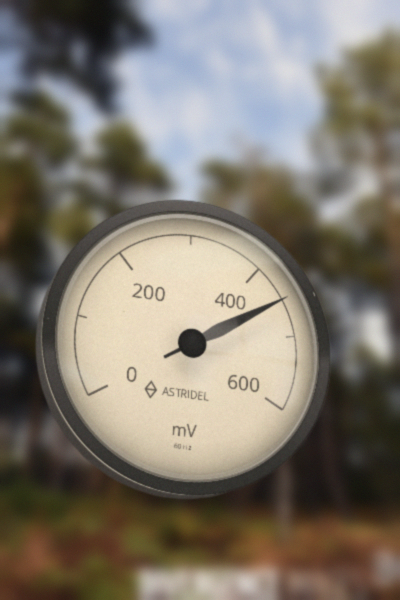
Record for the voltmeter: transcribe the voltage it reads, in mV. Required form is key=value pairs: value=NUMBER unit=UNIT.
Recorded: value=450 unit=mV
